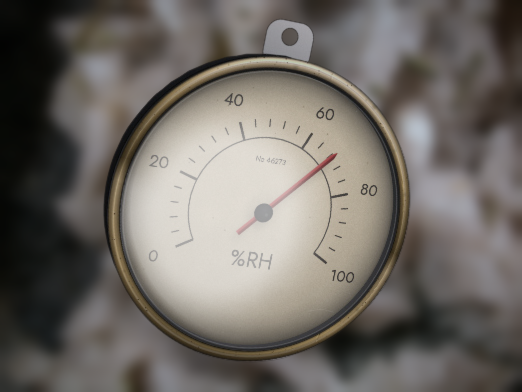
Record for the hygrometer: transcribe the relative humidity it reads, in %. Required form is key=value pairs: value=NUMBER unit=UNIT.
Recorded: value=68 unit=%
